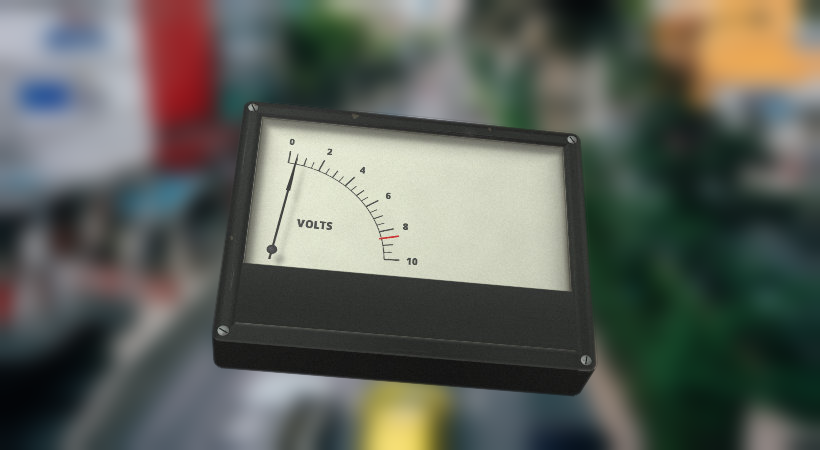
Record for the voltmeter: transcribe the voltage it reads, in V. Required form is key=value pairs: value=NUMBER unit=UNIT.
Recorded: value=0.5 unit=V
